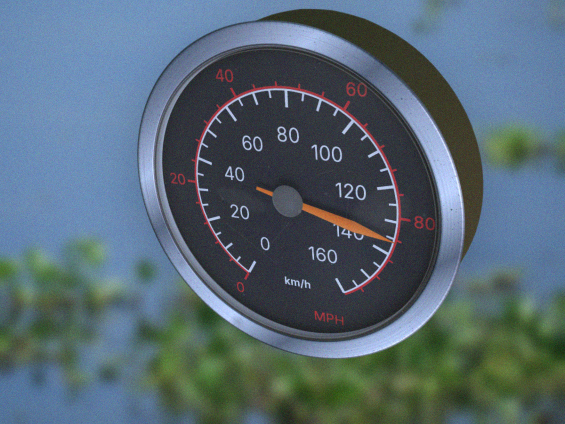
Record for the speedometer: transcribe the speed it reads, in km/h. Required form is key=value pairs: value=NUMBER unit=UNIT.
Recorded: value=135 unit=km/h
